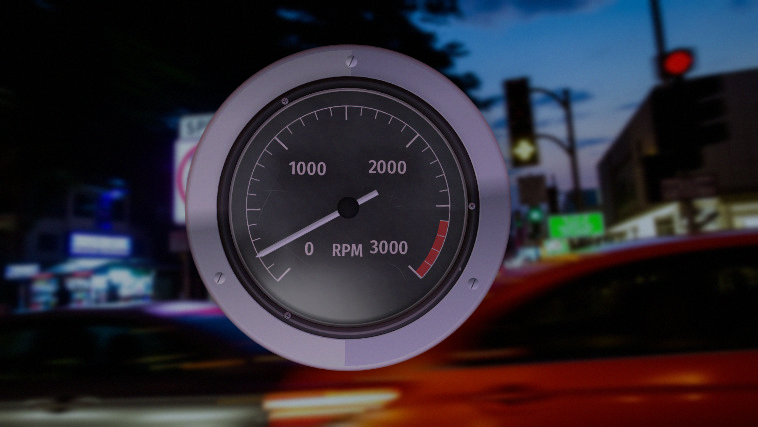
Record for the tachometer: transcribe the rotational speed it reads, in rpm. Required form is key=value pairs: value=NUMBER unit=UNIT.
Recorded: value=200 unit=rpm
